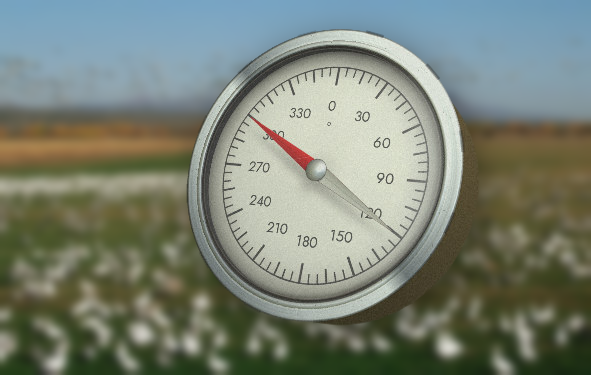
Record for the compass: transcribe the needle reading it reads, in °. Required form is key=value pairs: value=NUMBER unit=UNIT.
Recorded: value=300 unit=°
